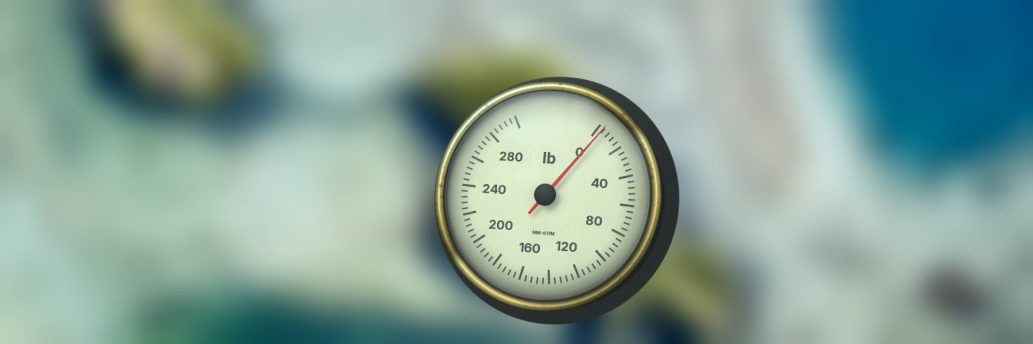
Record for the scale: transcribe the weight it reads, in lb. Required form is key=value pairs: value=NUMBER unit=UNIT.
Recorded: value=4 unit=lb
